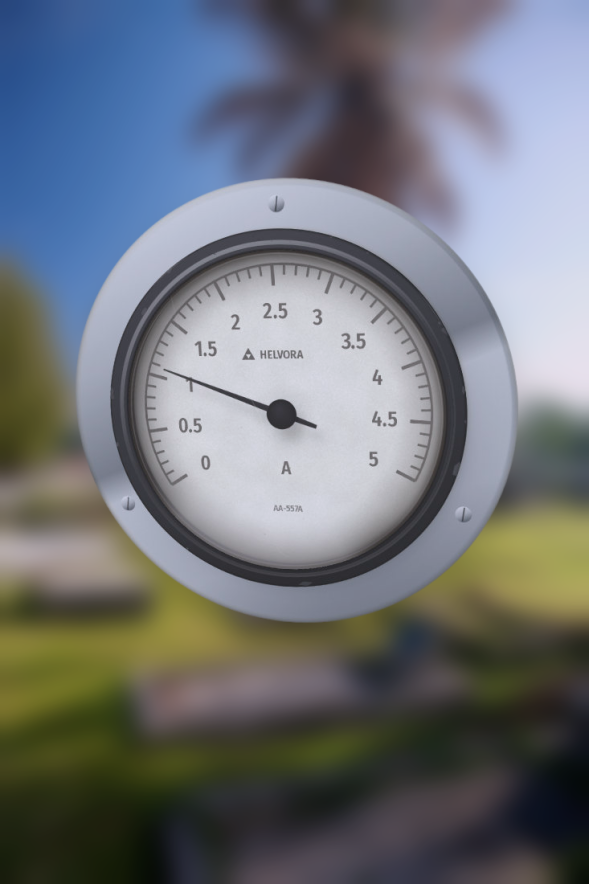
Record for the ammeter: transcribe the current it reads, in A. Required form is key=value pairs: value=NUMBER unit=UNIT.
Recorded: value=1.1 unit=A
